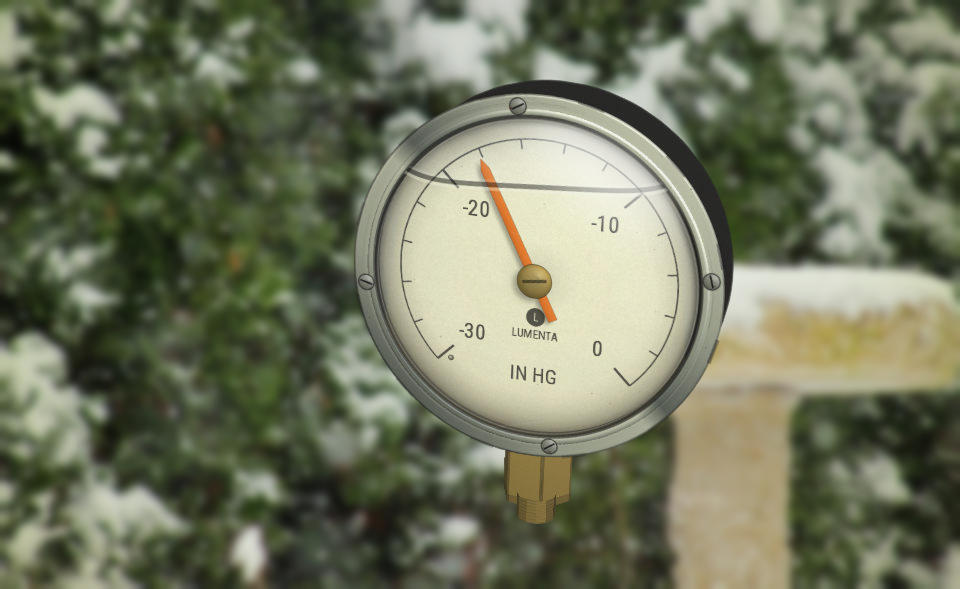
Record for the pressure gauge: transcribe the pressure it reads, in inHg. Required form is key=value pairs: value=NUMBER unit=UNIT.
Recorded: value=-18 unit=inHg
